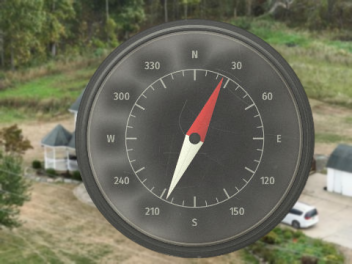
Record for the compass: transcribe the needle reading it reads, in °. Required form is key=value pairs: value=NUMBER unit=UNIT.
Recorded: value=25 unit=°
